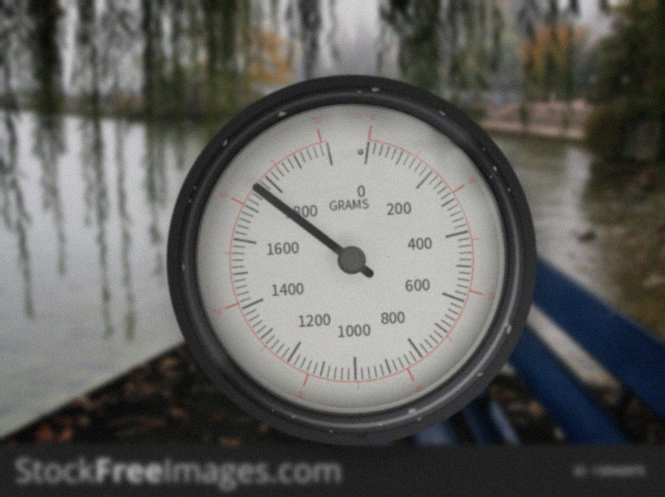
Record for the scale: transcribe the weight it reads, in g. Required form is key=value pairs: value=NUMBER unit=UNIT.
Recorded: value=1760 unit=g
